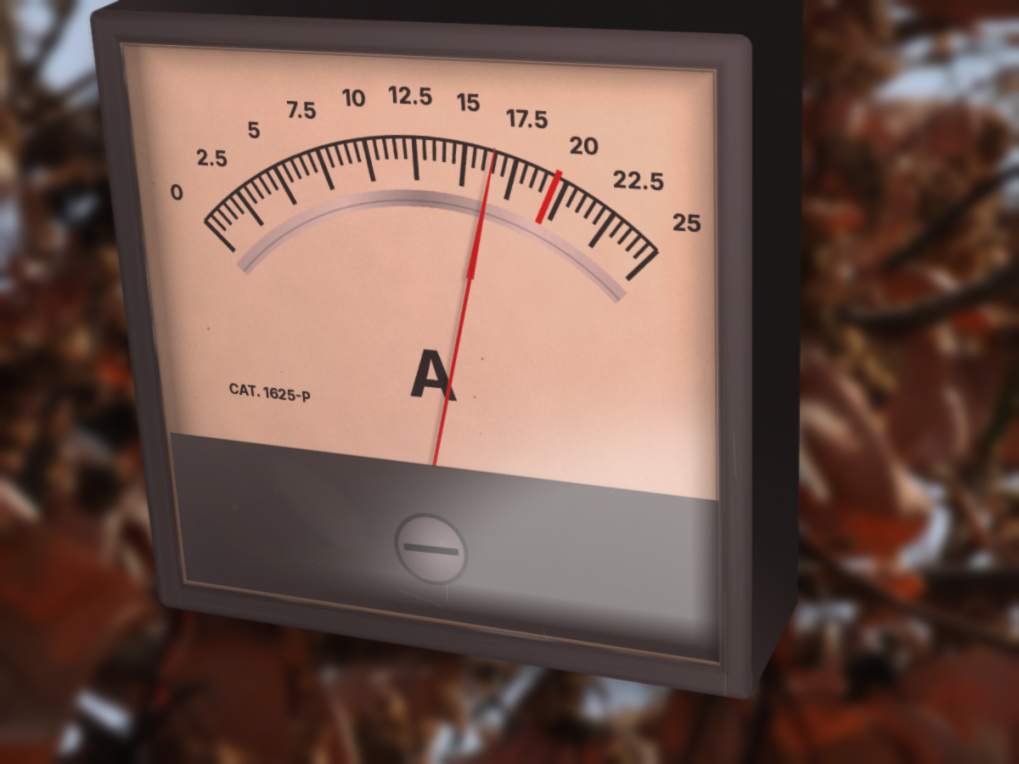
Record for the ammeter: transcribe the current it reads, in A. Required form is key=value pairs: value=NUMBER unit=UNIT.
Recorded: value=16.5 unit=A
